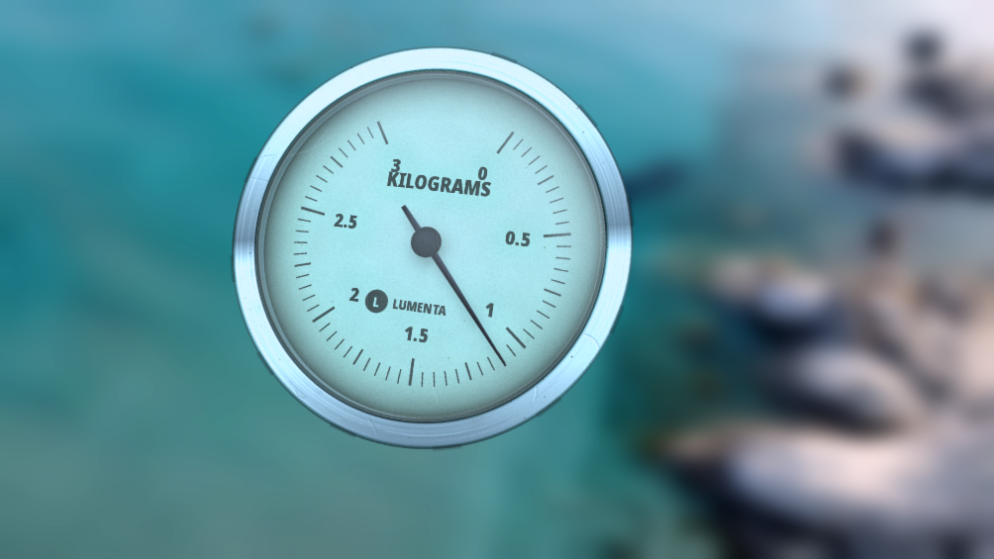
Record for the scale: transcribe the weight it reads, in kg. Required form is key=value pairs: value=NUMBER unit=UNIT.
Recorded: value=1.1 unit=kg
